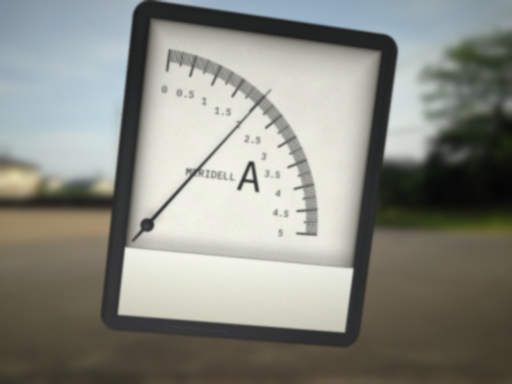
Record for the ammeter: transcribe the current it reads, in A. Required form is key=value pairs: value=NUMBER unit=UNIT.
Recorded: value=2 unit=A
